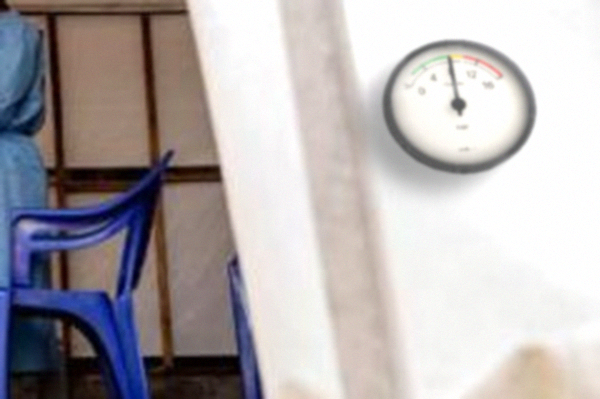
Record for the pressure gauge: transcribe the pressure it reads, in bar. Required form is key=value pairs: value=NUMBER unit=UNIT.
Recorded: value=8 unit=bar
